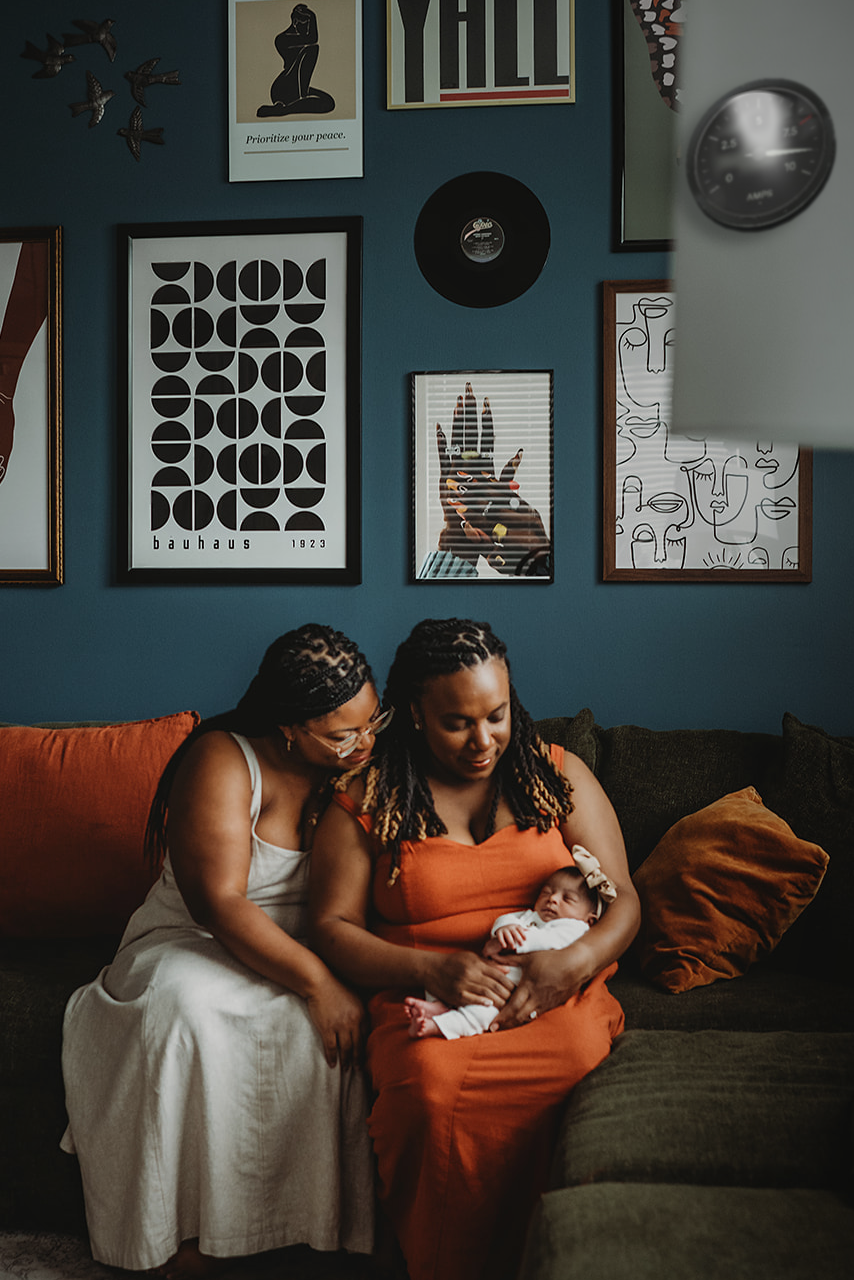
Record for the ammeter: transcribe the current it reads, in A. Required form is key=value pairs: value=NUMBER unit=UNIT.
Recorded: value=9 unit=A
